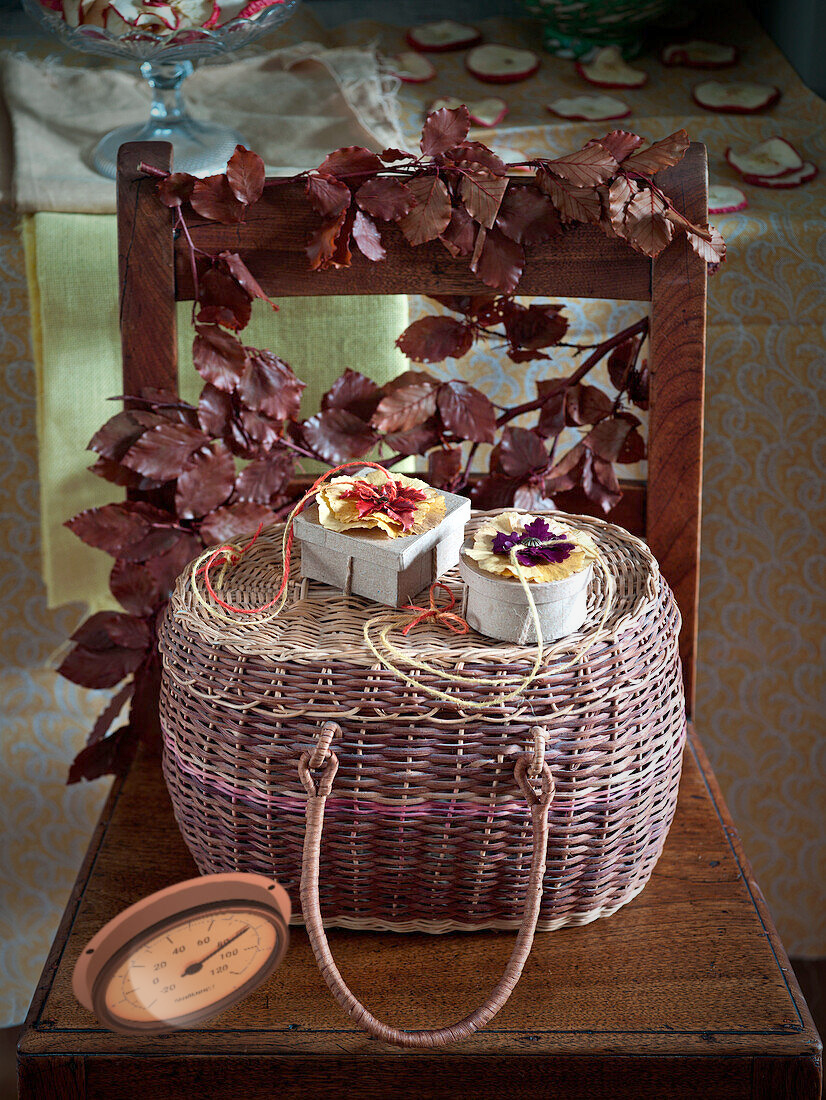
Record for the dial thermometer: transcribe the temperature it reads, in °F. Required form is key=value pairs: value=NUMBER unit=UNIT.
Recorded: value=80 unit=°F
